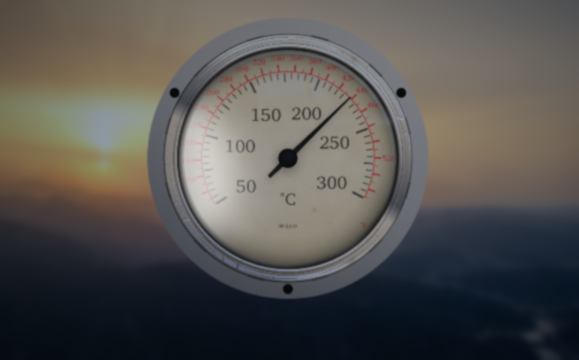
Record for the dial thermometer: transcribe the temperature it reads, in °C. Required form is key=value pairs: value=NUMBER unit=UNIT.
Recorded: value=225 unit=°C
